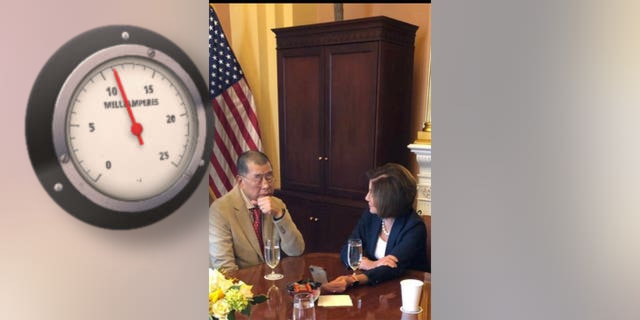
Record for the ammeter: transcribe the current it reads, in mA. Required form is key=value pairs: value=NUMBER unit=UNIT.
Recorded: value=11 unit=mA
